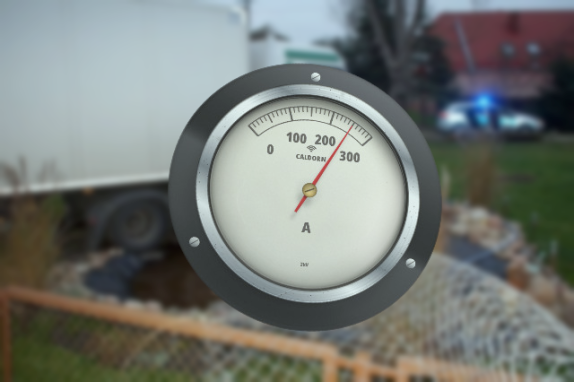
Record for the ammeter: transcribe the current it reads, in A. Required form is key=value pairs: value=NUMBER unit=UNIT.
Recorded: value=250 unit=A
